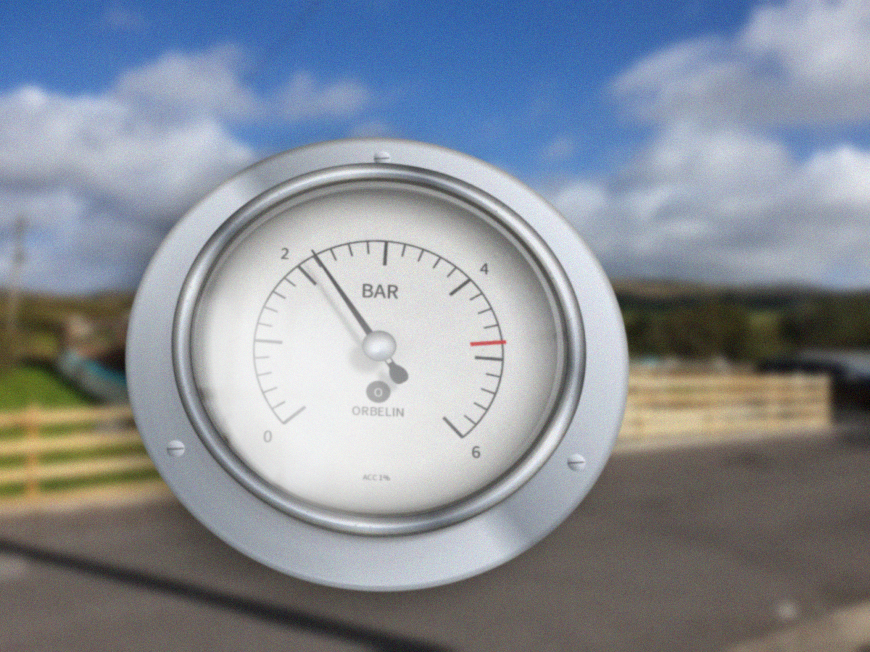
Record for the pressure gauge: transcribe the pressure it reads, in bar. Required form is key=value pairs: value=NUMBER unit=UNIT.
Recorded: value=2.2 unit=bar
